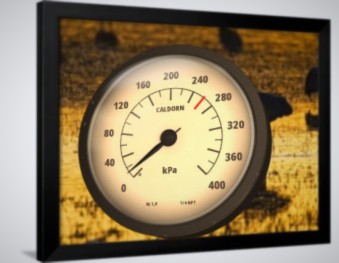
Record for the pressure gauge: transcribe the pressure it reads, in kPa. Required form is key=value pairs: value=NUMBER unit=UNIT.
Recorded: value=10 unit=kPa
